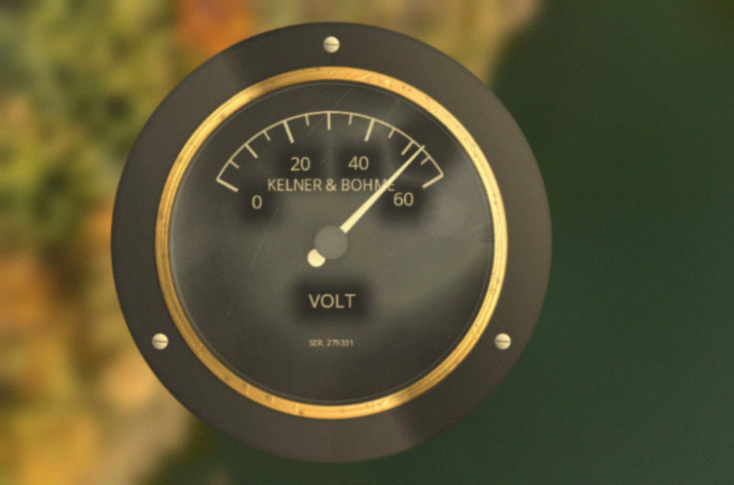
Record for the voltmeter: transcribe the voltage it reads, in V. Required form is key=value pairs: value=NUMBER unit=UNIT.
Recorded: value=52.5 unit=V
